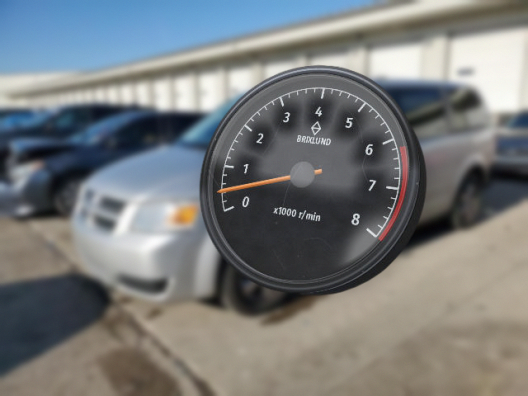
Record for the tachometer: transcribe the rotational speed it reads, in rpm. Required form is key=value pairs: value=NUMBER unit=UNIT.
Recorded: value=400 unit=rpm
